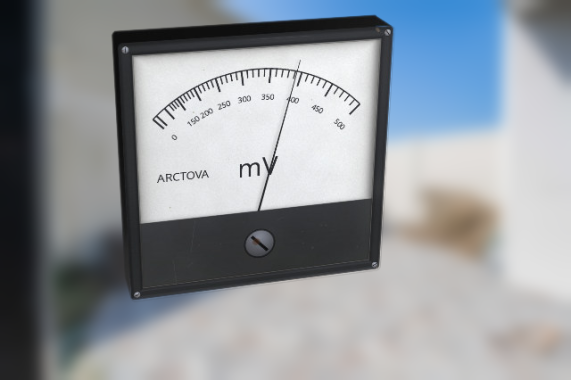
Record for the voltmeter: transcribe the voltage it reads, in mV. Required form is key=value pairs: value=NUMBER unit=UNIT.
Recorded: value=390 unit=mV
